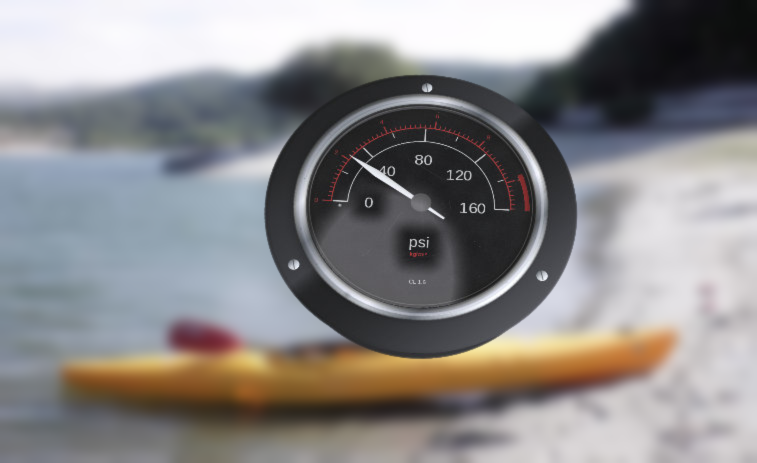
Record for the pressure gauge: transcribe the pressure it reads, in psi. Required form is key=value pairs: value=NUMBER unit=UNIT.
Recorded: value=30 unit=psi
